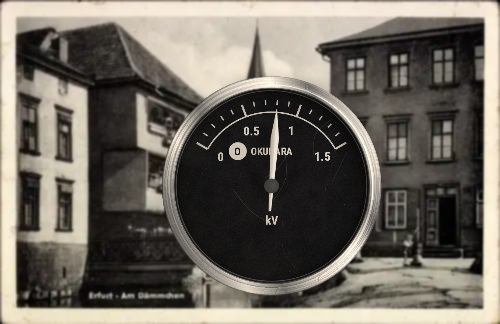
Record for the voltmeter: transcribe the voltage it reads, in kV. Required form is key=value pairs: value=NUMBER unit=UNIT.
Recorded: value=0.8 unit=kV
